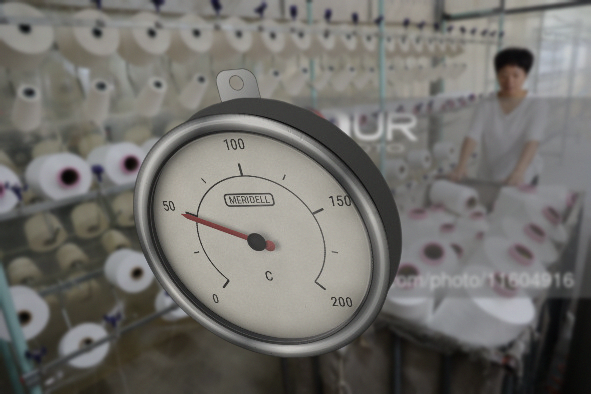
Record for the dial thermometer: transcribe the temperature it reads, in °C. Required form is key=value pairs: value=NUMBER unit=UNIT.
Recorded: value=50 unit=°C
